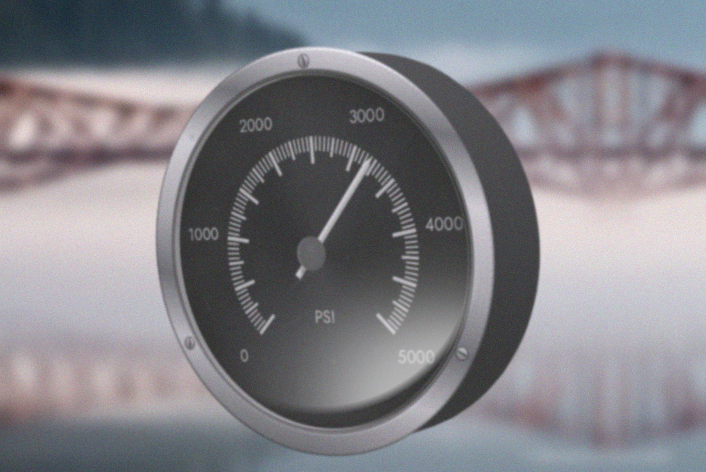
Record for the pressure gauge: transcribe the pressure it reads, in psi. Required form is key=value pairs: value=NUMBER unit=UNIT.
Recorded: value=3250 unit=psi
